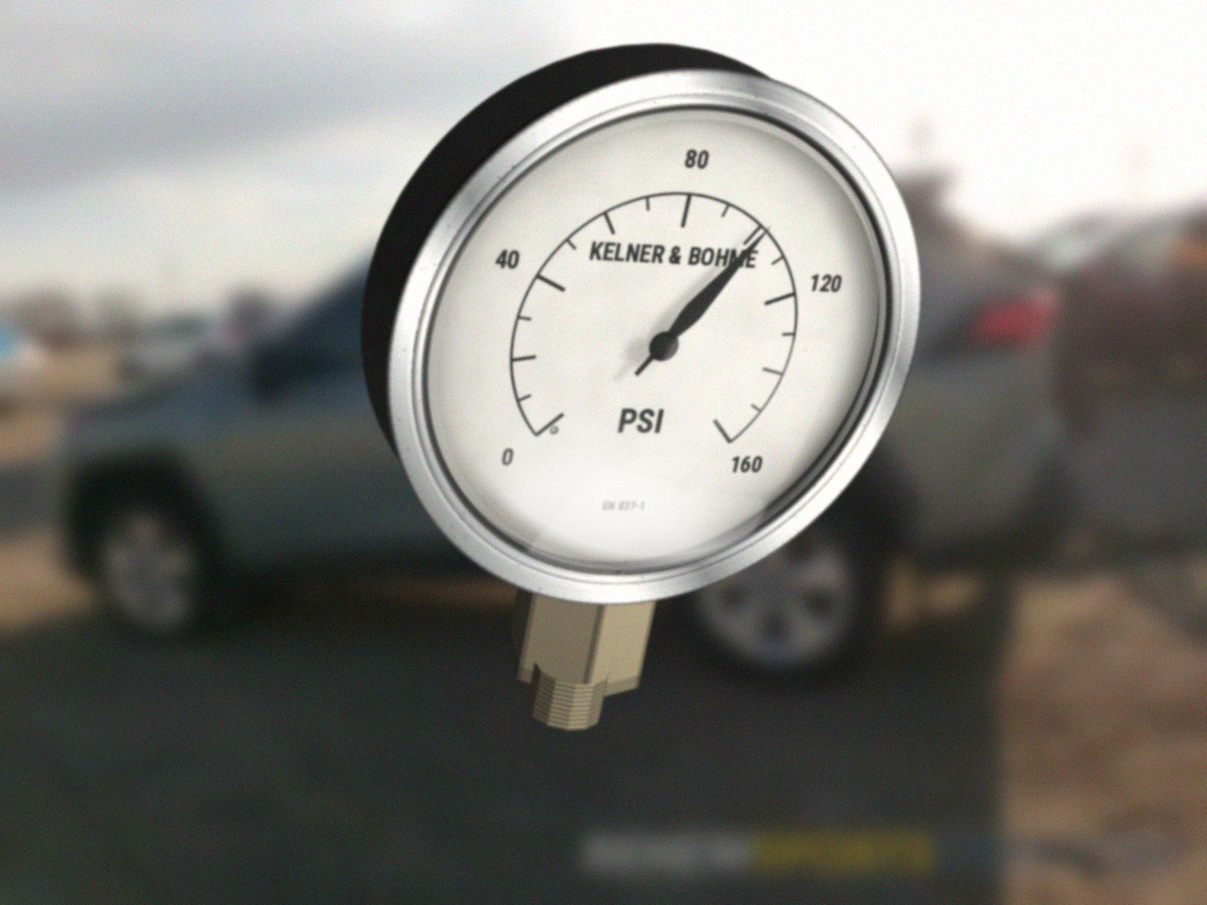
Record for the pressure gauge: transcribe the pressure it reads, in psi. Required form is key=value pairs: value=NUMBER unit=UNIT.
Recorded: value=100 unit=psi
